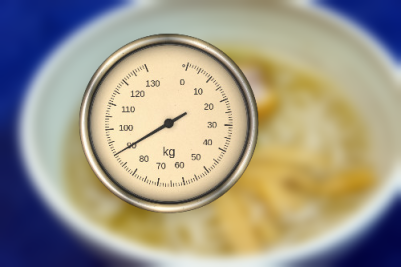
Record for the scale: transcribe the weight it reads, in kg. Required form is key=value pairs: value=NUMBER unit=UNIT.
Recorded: value=90 unit=kg
